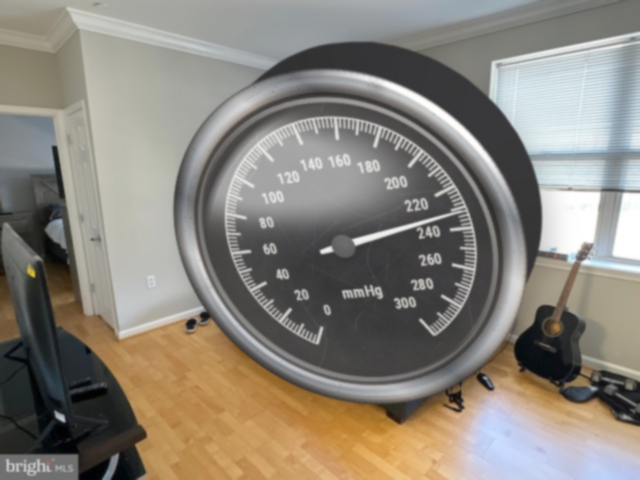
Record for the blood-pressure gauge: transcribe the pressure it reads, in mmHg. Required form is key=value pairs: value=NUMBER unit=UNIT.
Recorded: value=230 unit=mmHg
